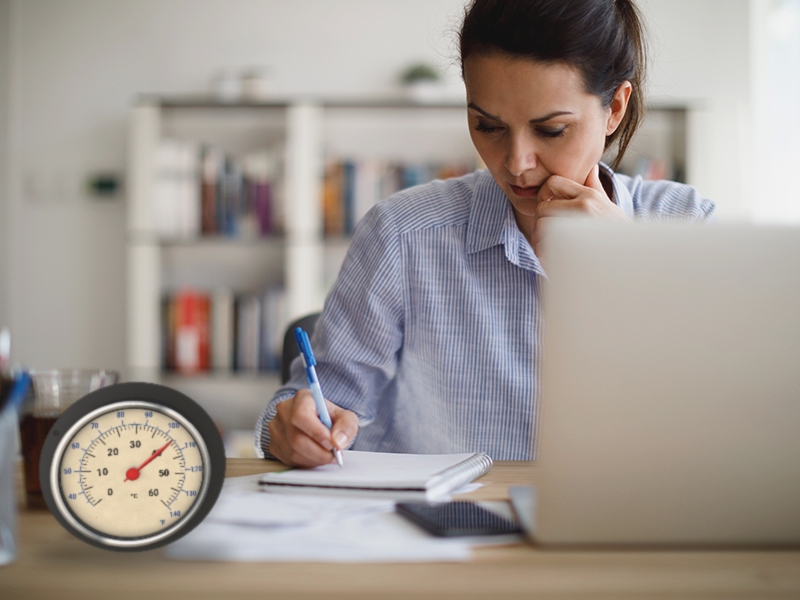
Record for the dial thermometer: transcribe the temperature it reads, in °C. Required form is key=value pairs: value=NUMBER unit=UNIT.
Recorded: value=40 unit=°C
